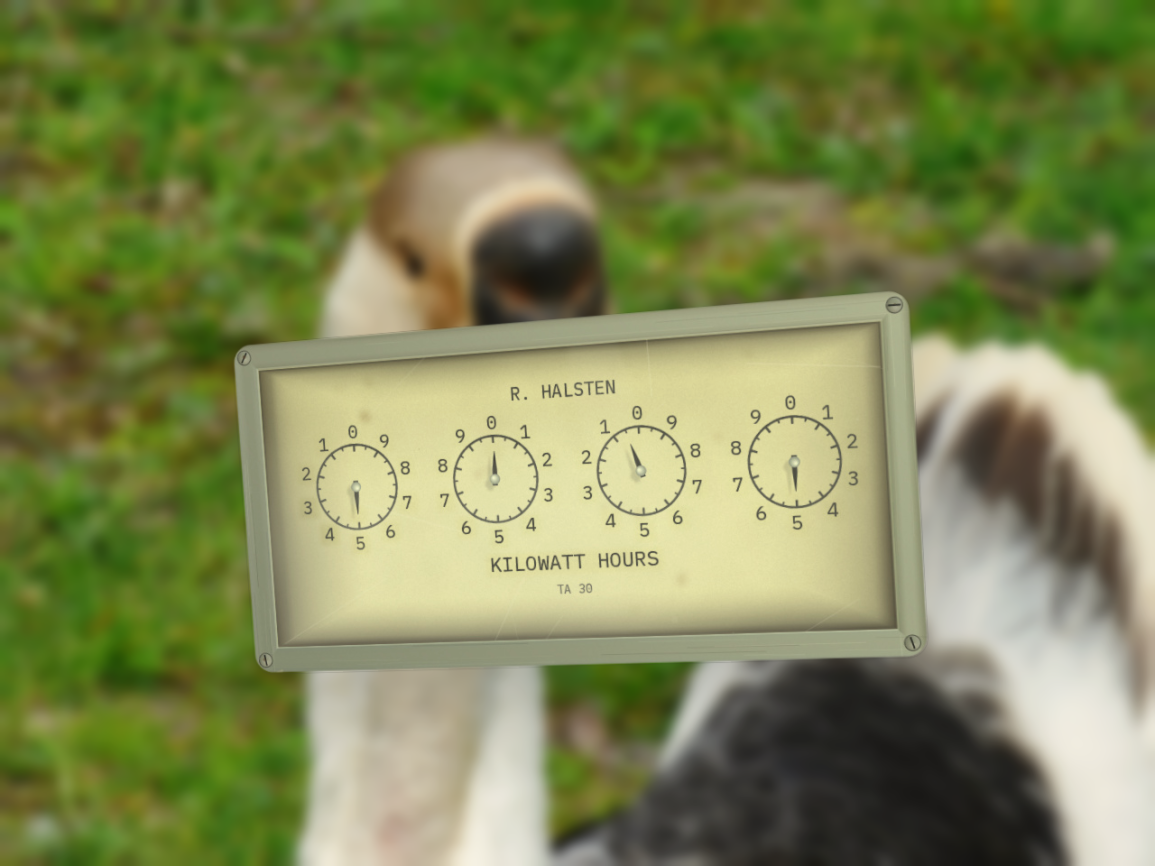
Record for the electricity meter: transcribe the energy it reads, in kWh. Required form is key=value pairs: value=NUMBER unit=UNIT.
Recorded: value=5005 unit=kWh
